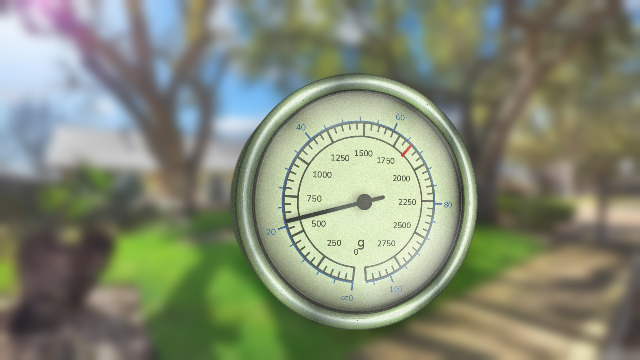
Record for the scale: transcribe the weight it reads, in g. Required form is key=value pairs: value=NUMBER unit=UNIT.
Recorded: value=600 unit=g
